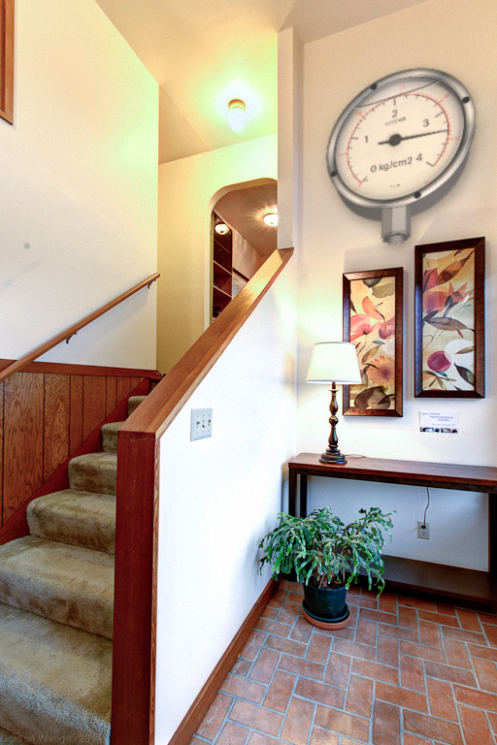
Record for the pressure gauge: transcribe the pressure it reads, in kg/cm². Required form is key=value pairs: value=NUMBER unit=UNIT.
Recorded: value=3.4 unit=kg/cm²
